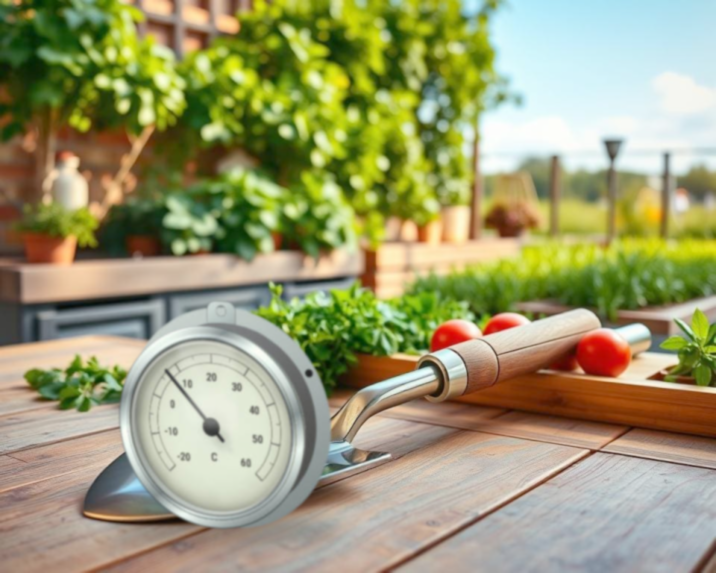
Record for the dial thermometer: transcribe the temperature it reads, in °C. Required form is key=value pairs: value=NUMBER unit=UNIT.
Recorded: value=7.5 unit=°C
